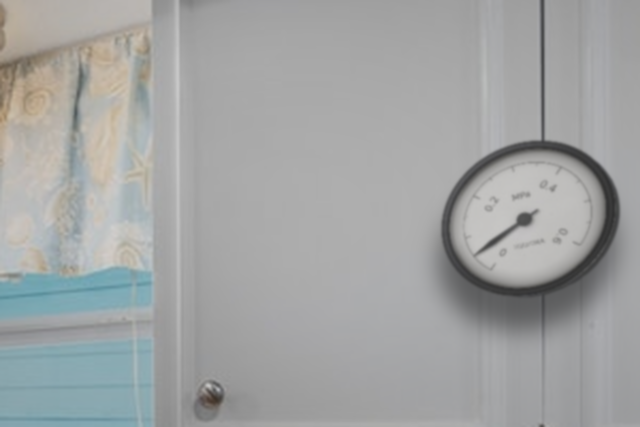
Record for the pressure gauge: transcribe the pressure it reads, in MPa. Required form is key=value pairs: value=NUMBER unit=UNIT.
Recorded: value=0.05 unit=MPa
